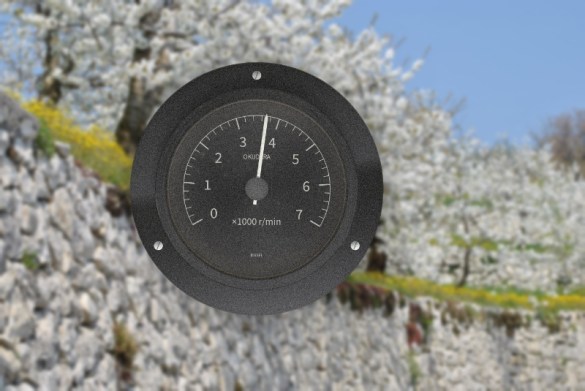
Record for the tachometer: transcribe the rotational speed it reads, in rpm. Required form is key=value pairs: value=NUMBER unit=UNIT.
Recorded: value=3700 unit=rpm
